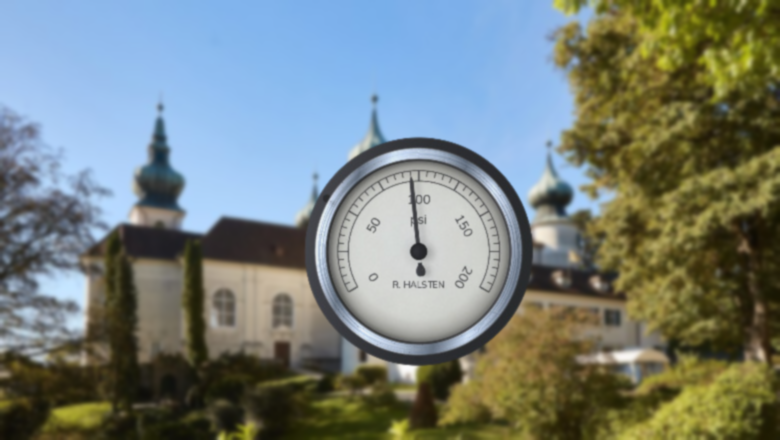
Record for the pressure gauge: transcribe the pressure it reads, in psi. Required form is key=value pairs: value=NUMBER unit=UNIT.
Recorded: value=95 unit=psi
